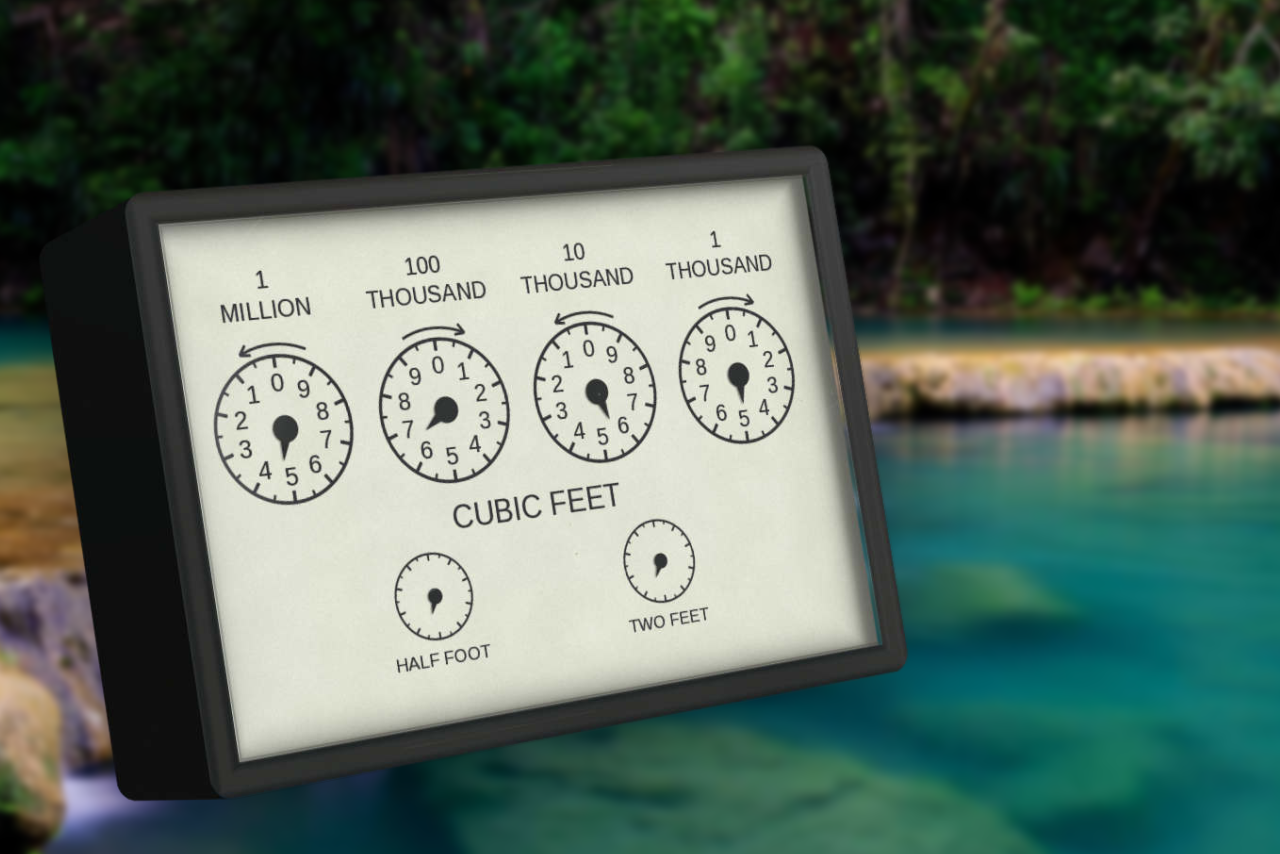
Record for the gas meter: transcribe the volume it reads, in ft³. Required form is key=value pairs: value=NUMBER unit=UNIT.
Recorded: value=465500 unit=ft³
